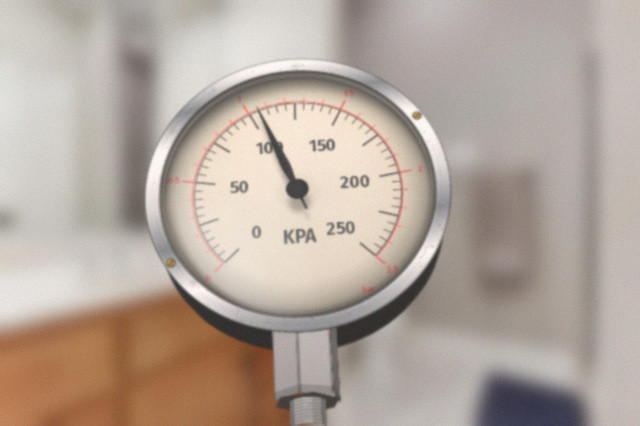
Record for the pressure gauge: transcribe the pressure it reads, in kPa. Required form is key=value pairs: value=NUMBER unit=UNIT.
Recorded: value=105 unit=kPa
